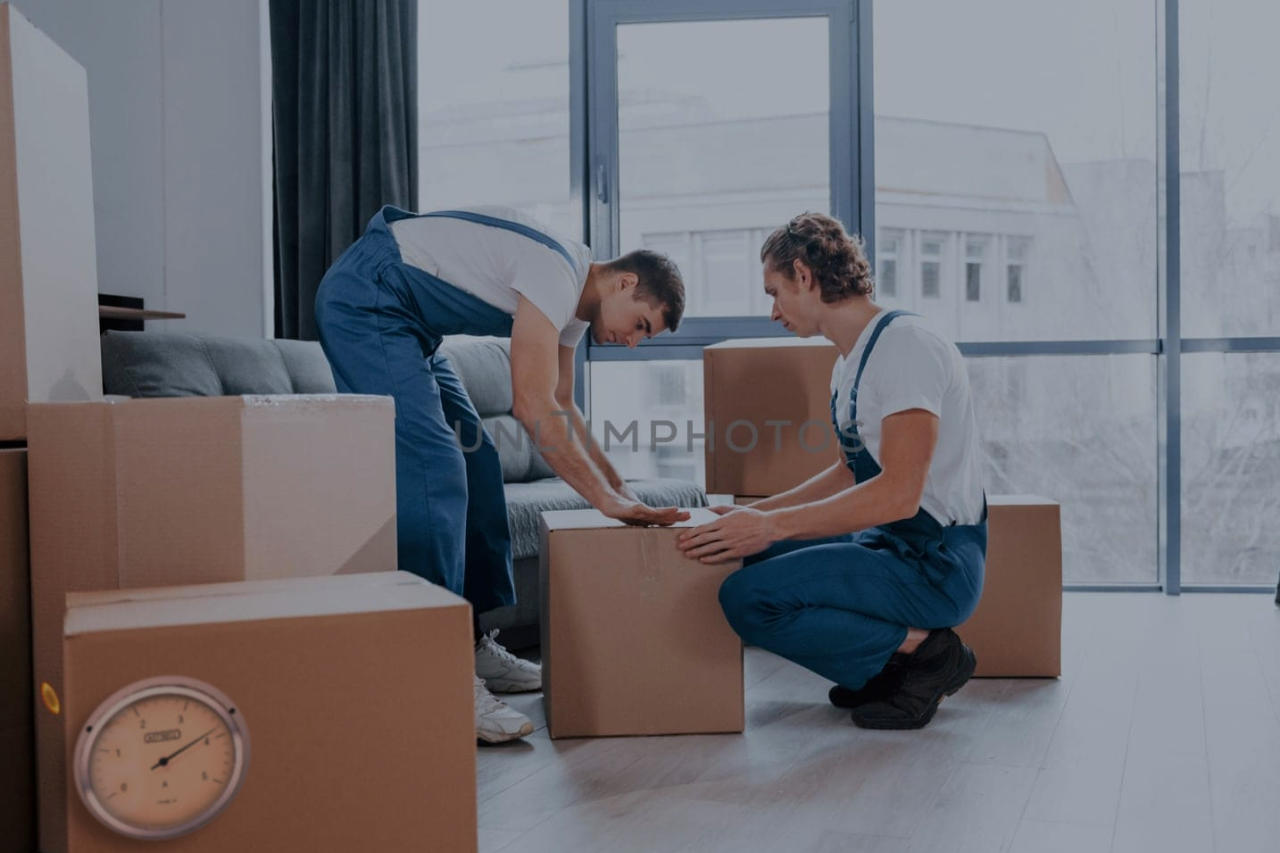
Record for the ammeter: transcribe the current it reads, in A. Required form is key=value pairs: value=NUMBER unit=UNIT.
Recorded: value=3.8 unit=A
